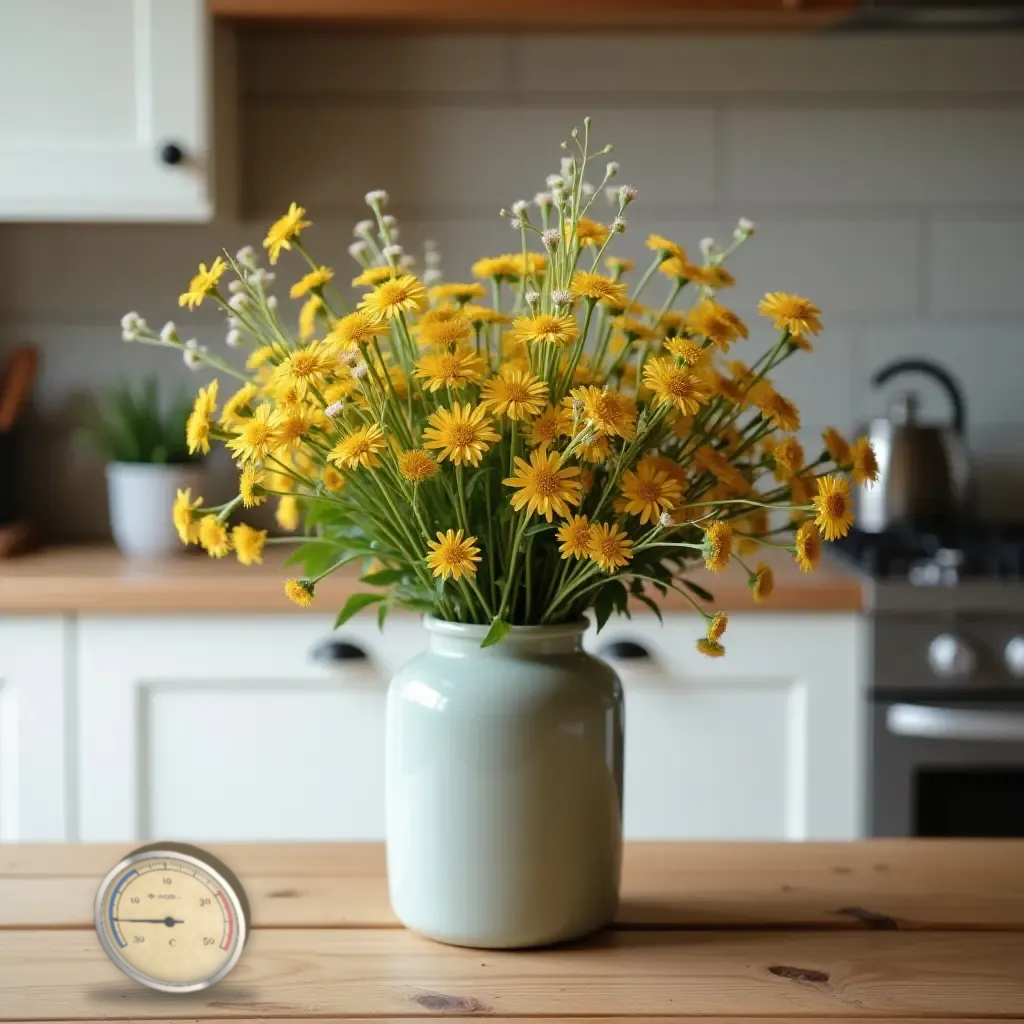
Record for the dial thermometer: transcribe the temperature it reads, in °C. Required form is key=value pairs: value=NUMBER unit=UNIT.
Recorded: value=-20 unit=°C
